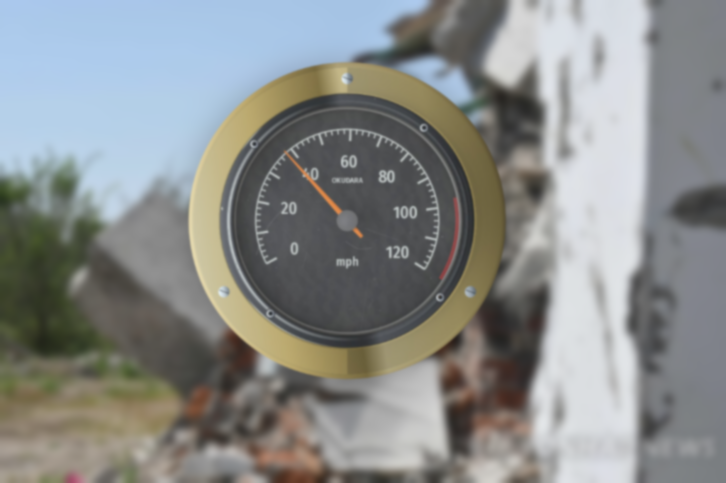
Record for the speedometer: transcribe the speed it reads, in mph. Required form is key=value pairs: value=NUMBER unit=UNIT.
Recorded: value=38 unit=mph
